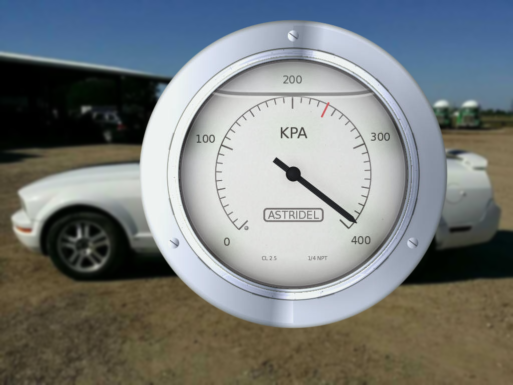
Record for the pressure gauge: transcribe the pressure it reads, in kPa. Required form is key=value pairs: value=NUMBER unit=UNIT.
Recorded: value=390 unit=kPa
